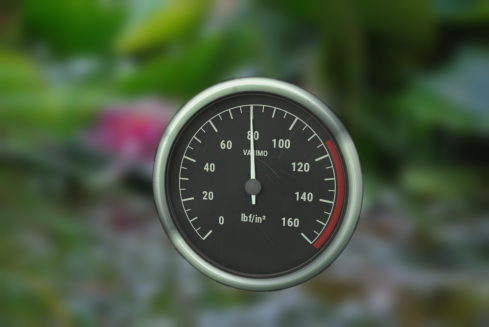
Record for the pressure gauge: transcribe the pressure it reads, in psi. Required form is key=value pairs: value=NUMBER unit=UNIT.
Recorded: value=80 unit=psi
